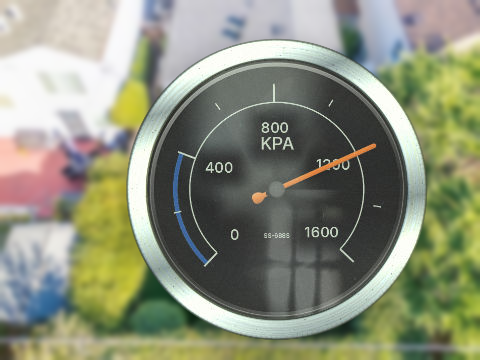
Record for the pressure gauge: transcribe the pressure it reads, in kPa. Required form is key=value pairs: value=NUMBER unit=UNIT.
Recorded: value=1200 unit=kPa
